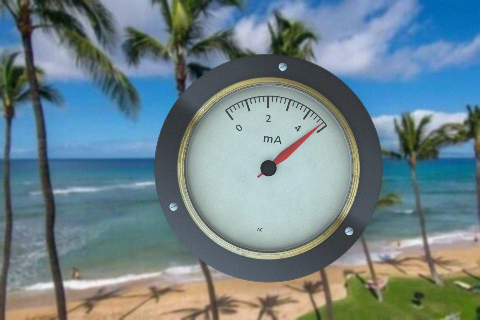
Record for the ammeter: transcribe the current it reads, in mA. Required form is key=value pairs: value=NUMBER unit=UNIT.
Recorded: value=4.8 unit=mA
